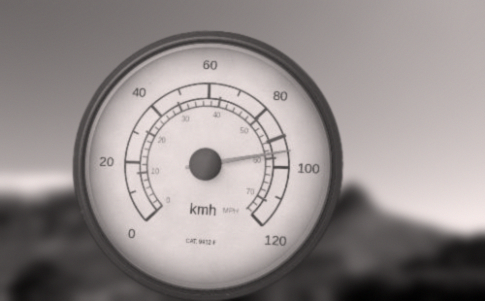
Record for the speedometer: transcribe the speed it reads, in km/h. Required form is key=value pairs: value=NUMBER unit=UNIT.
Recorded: value=95 unit=km/h
